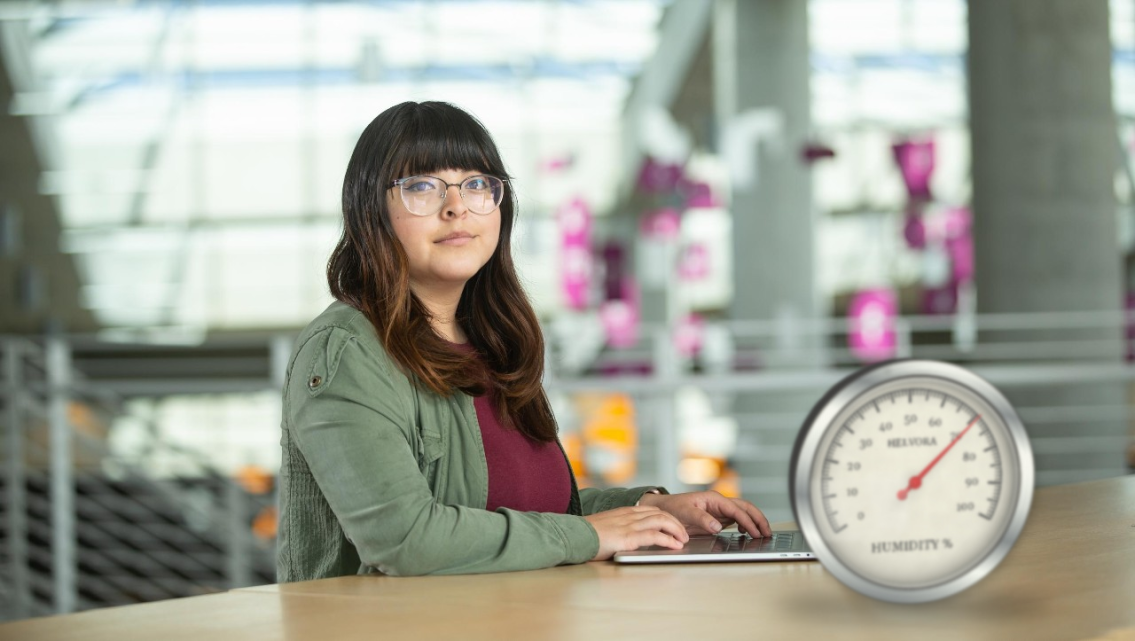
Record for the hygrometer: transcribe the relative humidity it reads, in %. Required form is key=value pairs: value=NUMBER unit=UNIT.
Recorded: value=70 unit=%
